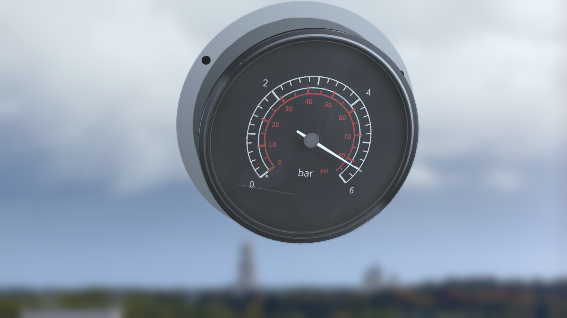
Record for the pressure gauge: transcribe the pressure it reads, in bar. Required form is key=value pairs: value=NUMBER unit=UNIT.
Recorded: value=5.6 unit=bar
